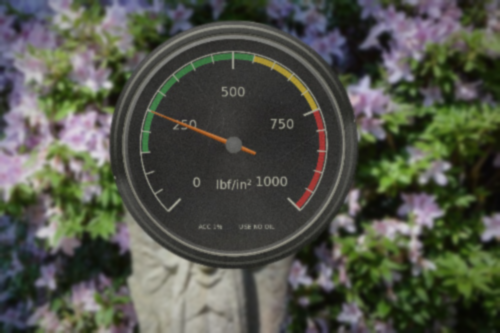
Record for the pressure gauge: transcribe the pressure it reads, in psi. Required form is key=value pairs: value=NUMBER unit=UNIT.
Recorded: value=250 unit=psi
